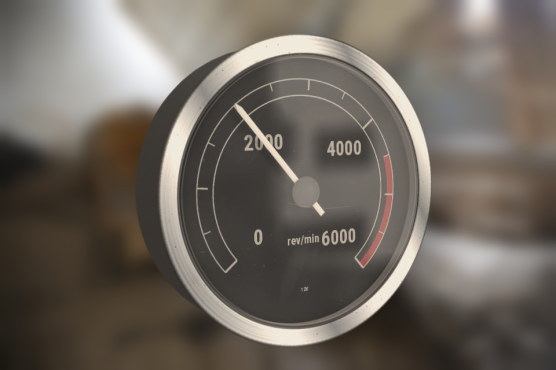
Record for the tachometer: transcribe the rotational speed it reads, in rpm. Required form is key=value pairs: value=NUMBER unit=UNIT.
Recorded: value=2000 unit=rpm
